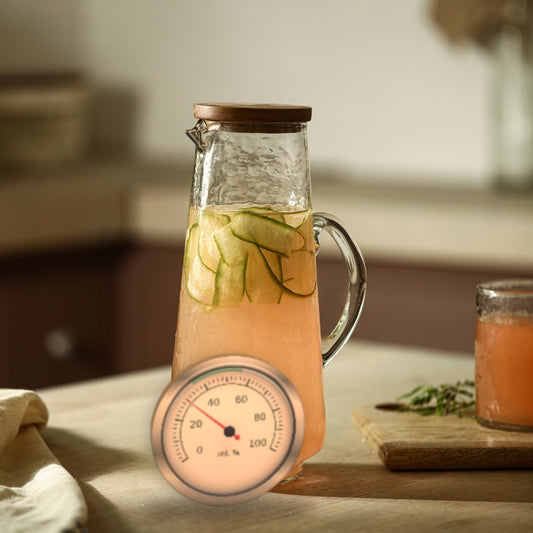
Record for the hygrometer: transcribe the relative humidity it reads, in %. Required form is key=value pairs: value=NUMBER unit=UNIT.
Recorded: value=30 unit=%
